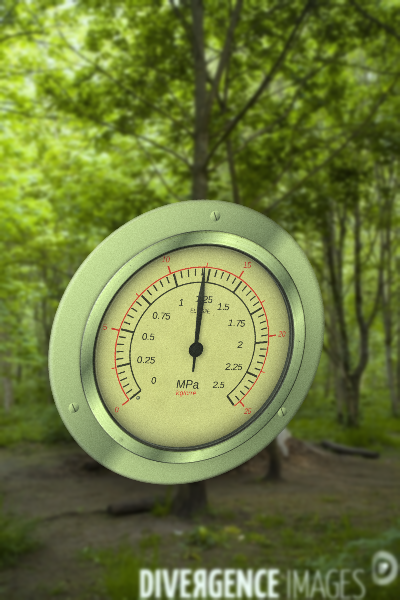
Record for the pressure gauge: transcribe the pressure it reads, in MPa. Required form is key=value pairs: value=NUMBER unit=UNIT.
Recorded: value=1.2 unit=MPa
